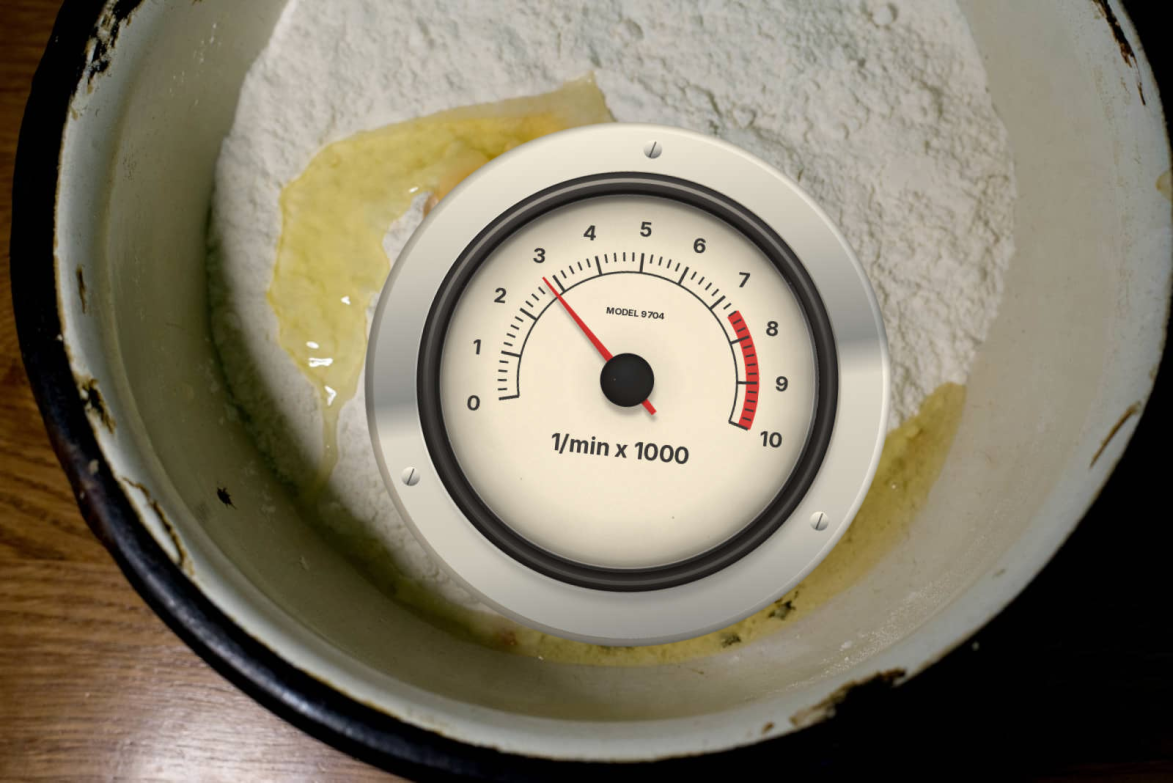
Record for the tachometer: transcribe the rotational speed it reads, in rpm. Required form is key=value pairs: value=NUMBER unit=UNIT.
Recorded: value=2800 unit=rpm
